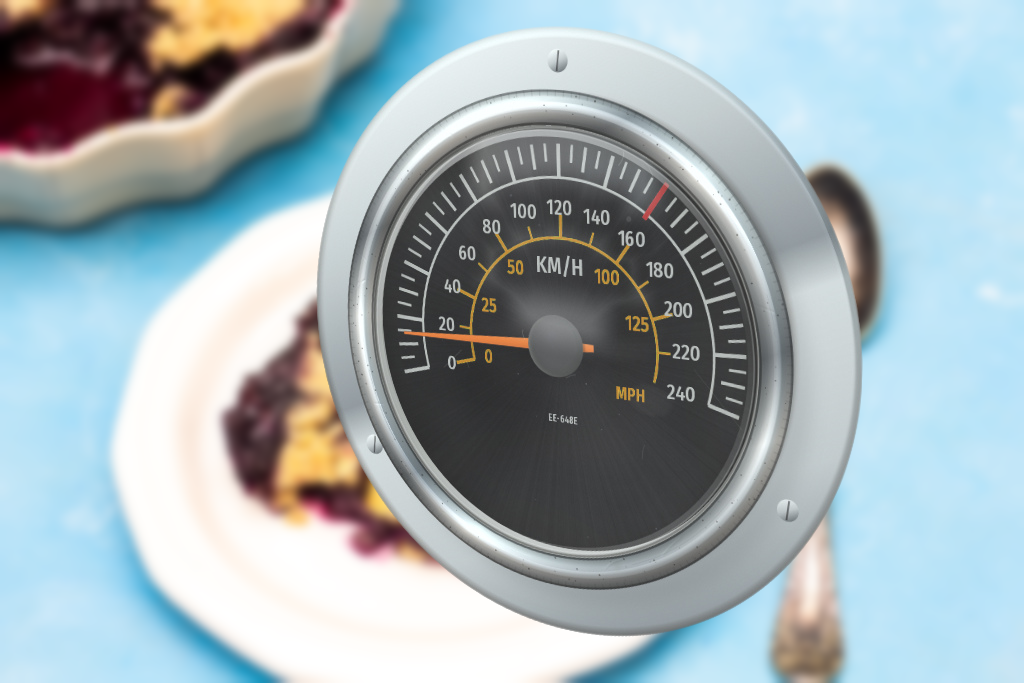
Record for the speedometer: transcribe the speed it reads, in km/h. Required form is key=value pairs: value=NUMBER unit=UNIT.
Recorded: value=15 unit=km/h
